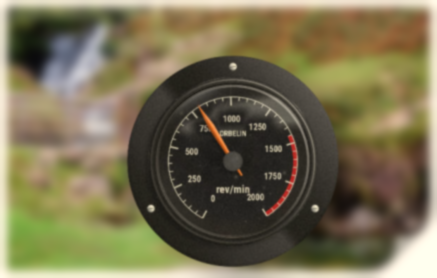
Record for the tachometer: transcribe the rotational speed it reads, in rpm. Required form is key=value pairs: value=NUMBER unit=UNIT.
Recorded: value=800 unit=rpm
